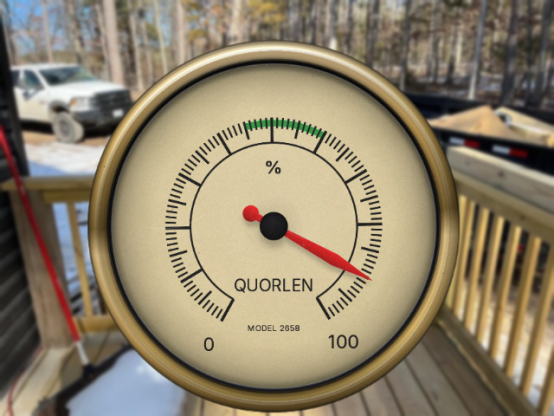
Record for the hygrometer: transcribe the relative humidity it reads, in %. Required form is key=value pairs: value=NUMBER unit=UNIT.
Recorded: value=90 unit=%
